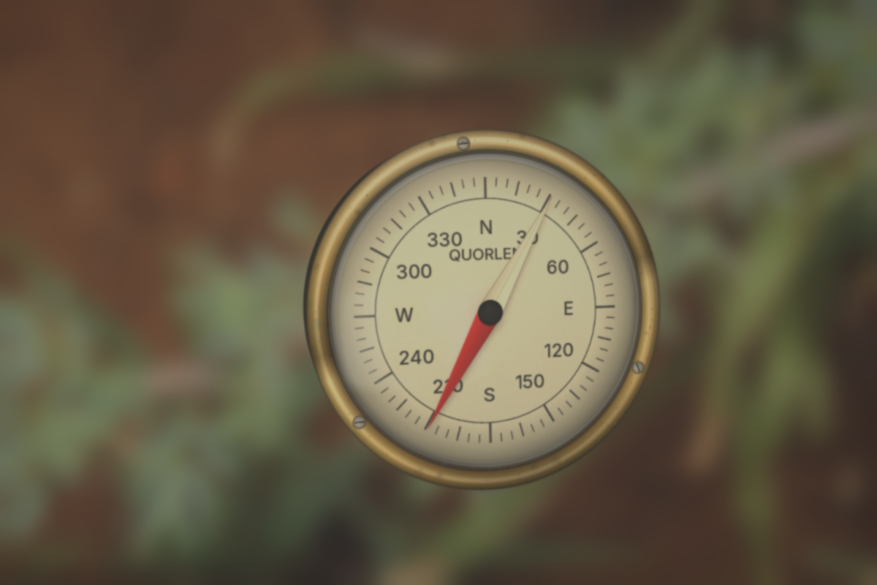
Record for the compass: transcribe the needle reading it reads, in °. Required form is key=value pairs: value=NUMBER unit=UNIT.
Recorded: value=210 unit=°
